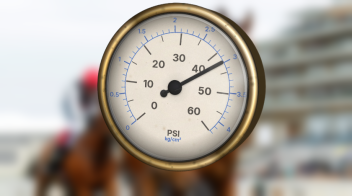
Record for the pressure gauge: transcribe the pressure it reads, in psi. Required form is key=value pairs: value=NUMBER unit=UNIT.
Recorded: value=42.5 unit=psi
